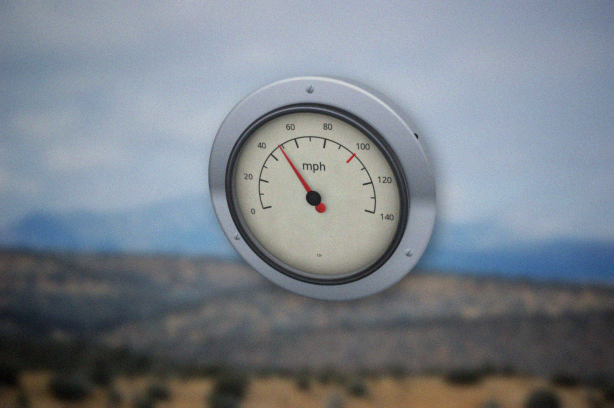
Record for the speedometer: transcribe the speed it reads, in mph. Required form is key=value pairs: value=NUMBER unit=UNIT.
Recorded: value=50 unit=mph
